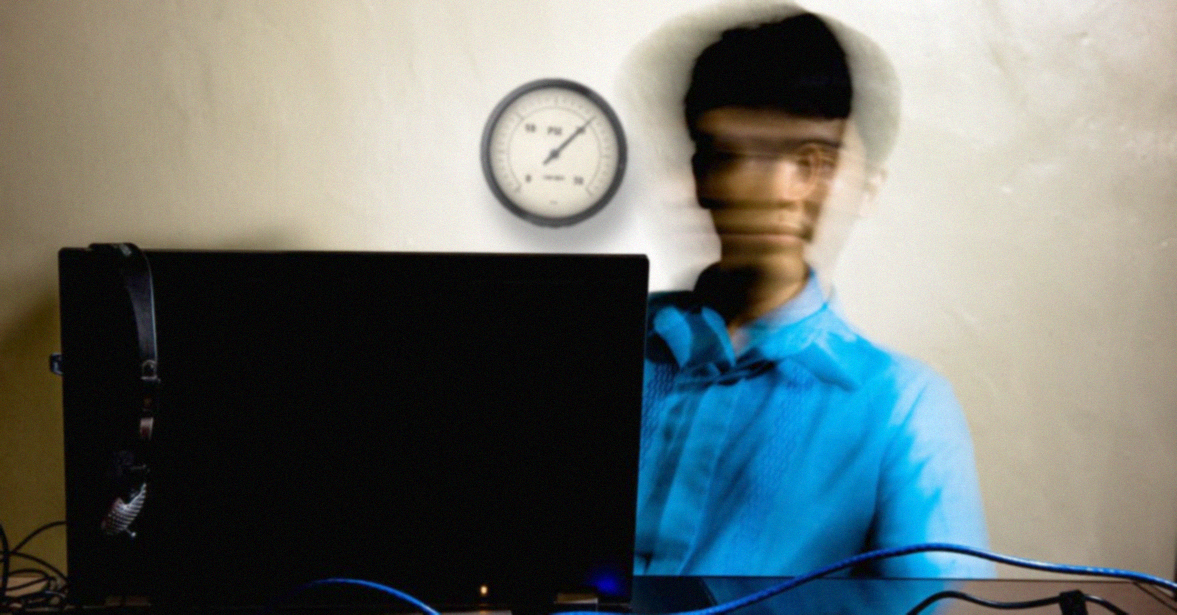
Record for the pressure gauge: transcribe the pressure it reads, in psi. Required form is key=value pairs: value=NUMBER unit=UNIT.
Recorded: value=20 unit=psi
